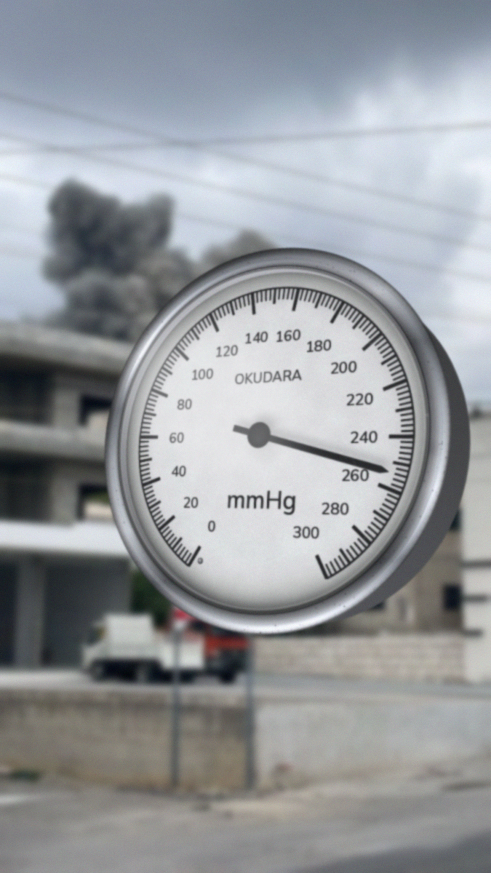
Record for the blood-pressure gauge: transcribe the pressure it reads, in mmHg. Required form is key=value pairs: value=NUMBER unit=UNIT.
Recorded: value=254 unit=mmHg
